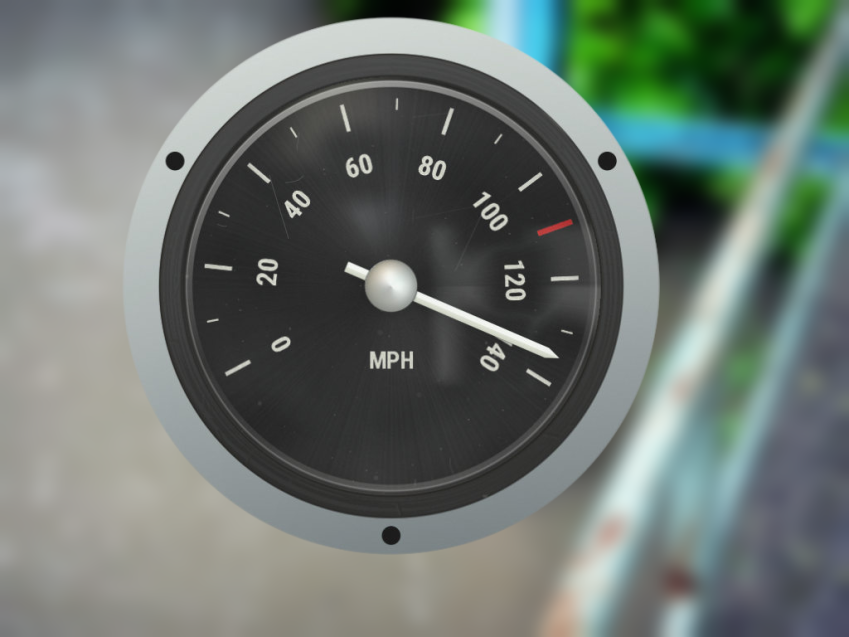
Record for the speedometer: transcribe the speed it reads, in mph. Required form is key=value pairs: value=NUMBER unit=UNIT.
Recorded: value=135 unit=mph
